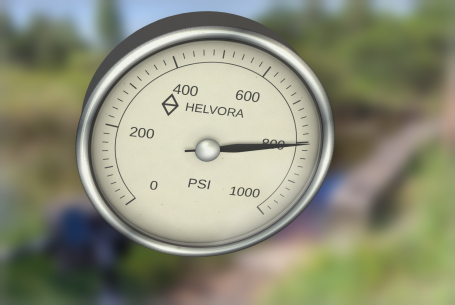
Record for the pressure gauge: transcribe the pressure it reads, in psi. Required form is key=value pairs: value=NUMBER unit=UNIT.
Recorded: value=800 unit=psi
